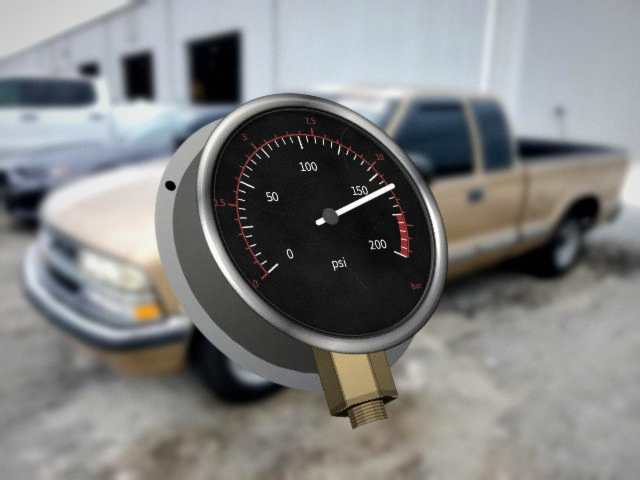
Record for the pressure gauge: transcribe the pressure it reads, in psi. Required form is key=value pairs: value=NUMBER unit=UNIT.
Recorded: value=160 unit=psi
